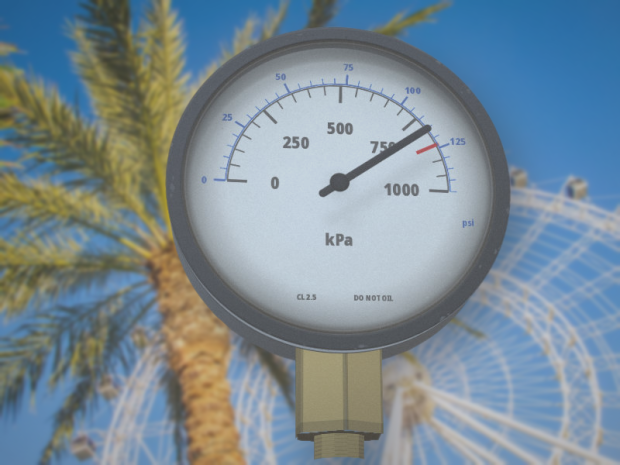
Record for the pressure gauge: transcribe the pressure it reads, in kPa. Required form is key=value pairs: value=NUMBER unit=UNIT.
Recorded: value=800 unit=kPa
